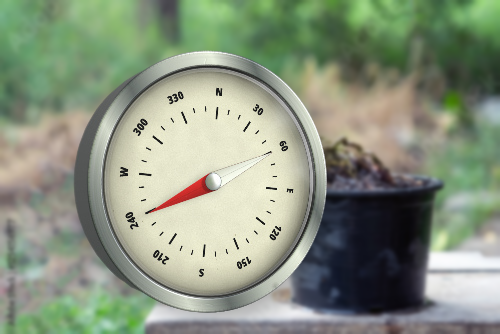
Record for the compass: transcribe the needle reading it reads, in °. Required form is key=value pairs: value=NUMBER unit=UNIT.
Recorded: value=240 unit=°
